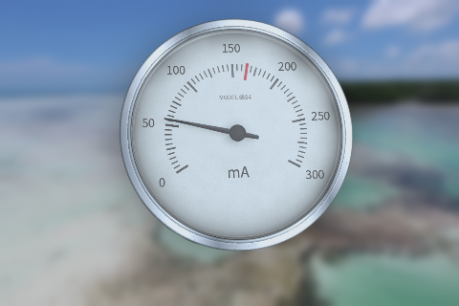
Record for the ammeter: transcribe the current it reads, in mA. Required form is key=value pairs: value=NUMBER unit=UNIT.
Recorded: value=55 unit=mA
